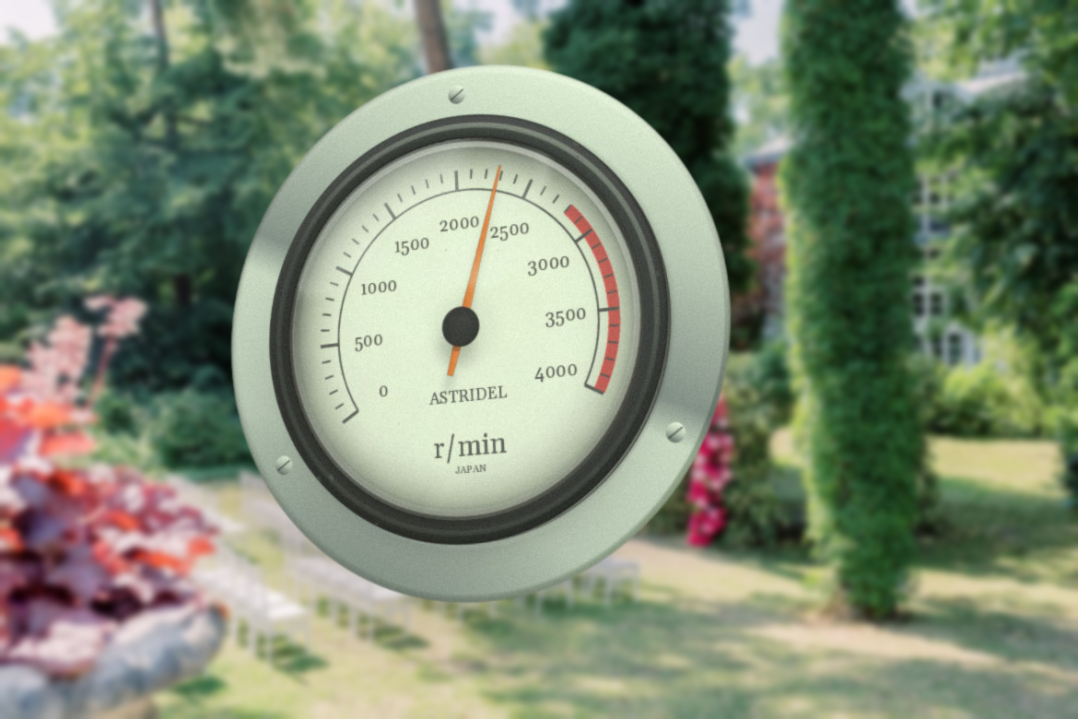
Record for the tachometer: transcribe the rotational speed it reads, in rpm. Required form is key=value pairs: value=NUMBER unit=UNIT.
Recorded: value=2300 unit=rpm
